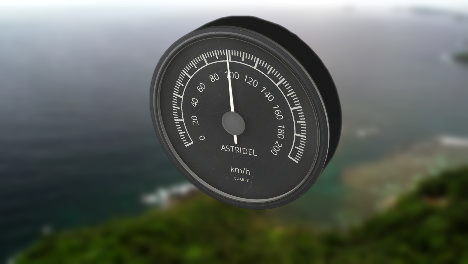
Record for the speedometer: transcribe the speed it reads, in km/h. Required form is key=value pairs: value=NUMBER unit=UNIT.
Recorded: value=100 unit=km/h
